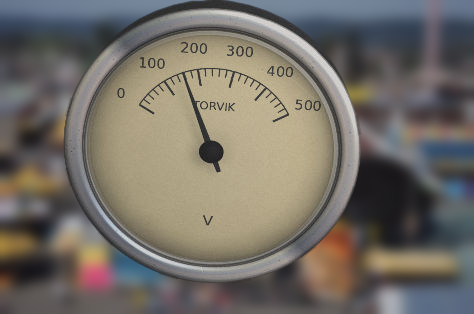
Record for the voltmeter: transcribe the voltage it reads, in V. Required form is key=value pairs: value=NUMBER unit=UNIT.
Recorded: value=160 unit=V
